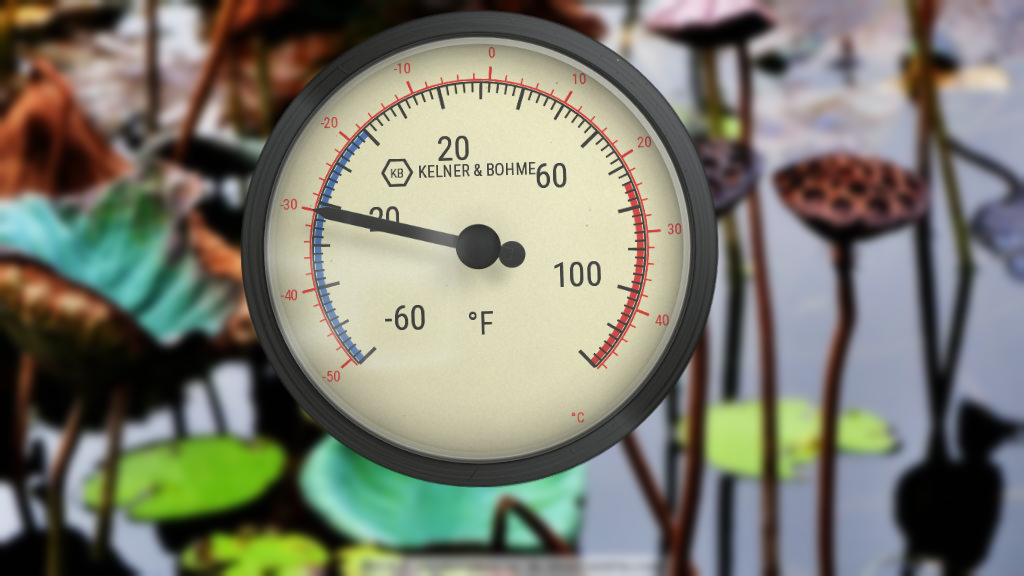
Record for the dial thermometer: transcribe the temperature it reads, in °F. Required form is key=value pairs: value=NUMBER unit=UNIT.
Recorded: value=-22 unit=°F
